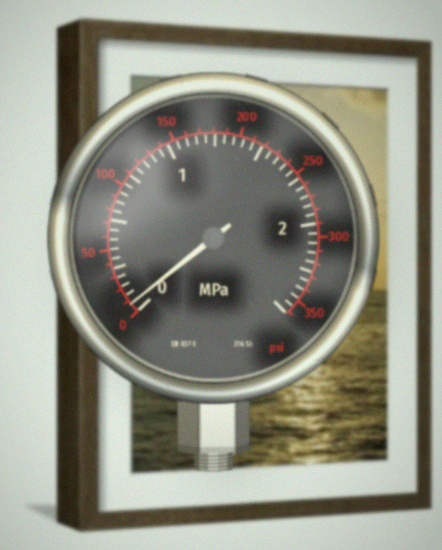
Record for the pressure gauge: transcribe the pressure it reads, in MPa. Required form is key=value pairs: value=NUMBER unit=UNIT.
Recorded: value=0.05 unit=MPa
